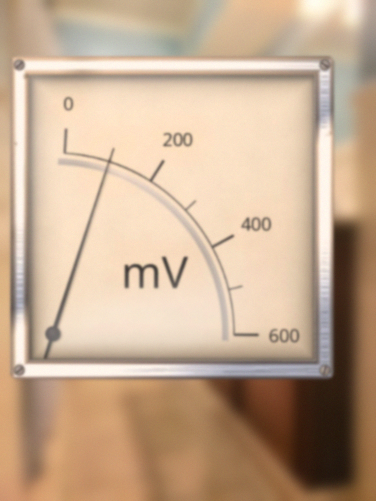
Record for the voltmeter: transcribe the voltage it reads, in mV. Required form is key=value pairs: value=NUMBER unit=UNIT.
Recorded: value=100 unit=mV
